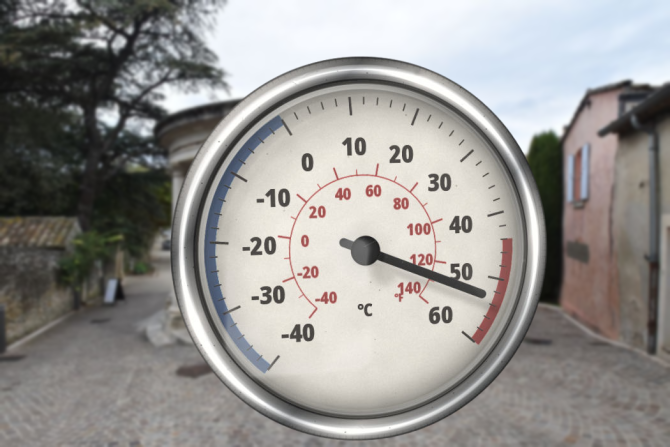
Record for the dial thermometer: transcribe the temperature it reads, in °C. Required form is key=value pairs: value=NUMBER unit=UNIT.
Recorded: value=53 unit=°C
